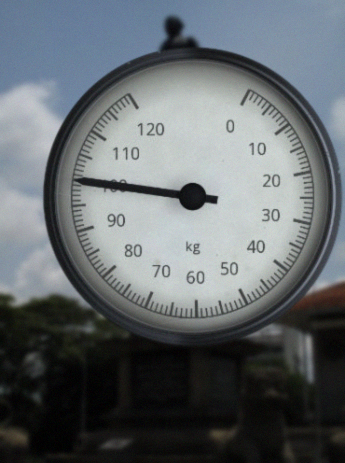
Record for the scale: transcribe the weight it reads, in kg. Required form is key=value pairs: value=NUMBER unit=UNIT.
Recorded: value=100 unit=kg
